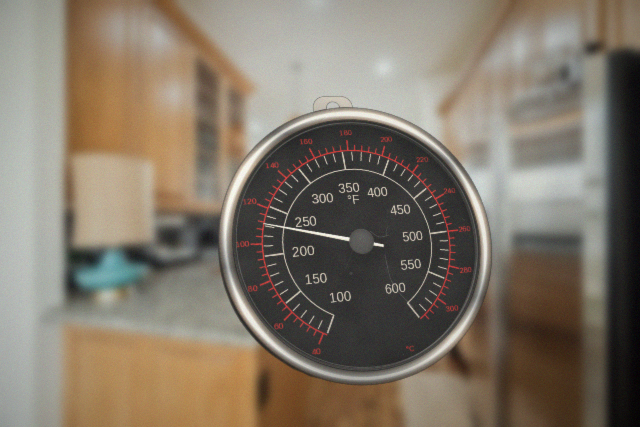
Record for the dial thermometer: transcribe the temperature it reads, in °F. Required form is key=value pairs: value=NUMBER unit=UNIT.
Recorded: value=230 unit=°F
